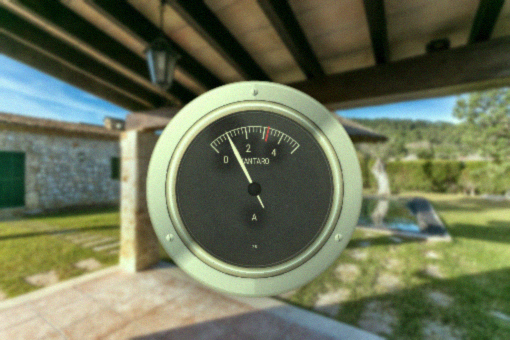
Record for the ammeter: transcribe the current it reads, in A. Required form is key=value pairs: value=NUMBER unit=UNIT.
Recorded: value=1 unit=A
